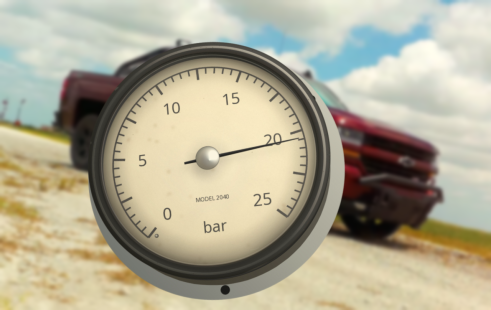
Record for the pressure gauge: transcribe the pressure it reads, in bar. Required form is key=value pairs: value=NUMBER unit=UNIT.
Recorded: value=20.5 unit=bar
